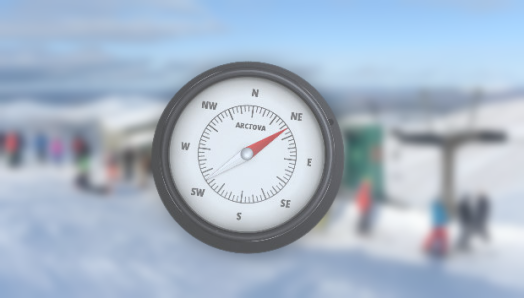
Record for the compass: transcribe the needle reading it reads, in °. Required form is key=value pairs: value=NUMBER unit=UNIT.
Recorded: value=50 unit=°
